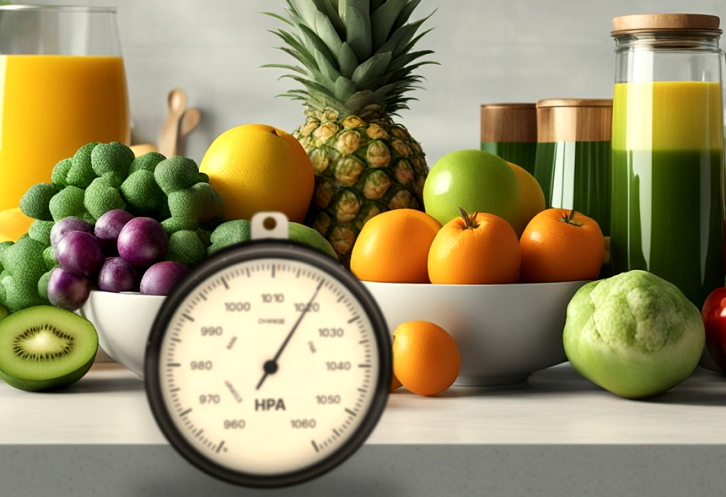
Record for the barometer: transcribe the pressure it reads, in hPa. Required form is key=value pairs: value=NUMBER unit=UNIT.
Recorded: value=1020 unit=hPa
